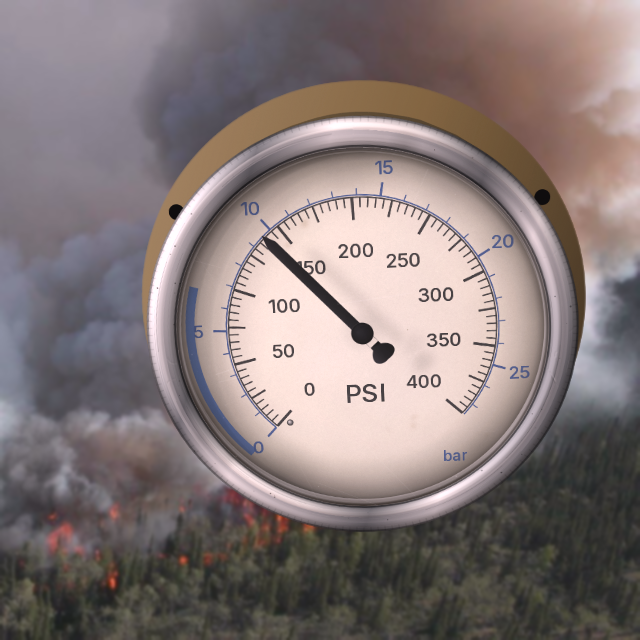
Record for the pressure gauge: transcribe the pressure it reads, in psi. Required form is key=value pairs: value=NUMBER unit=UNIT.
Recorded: value=140 unit=psi
